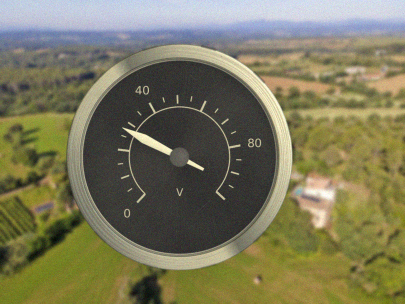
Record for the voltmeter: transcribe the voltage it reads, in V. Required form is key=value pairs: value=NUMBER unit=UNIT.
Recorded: value=27.5 unit=V
